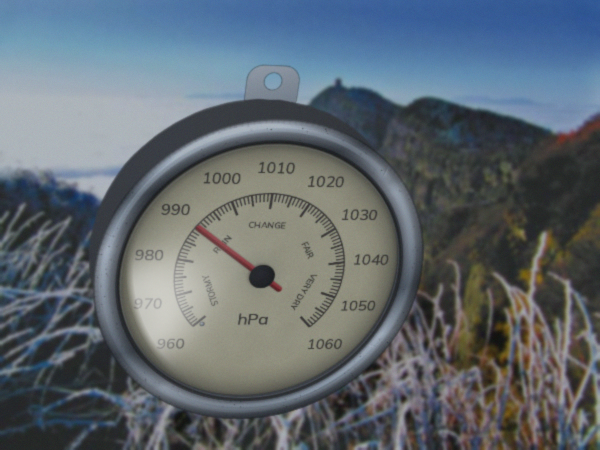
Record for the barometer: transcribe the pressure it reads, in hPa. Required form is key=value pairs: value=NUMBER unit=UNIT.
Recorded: value=990 unit=hPa
